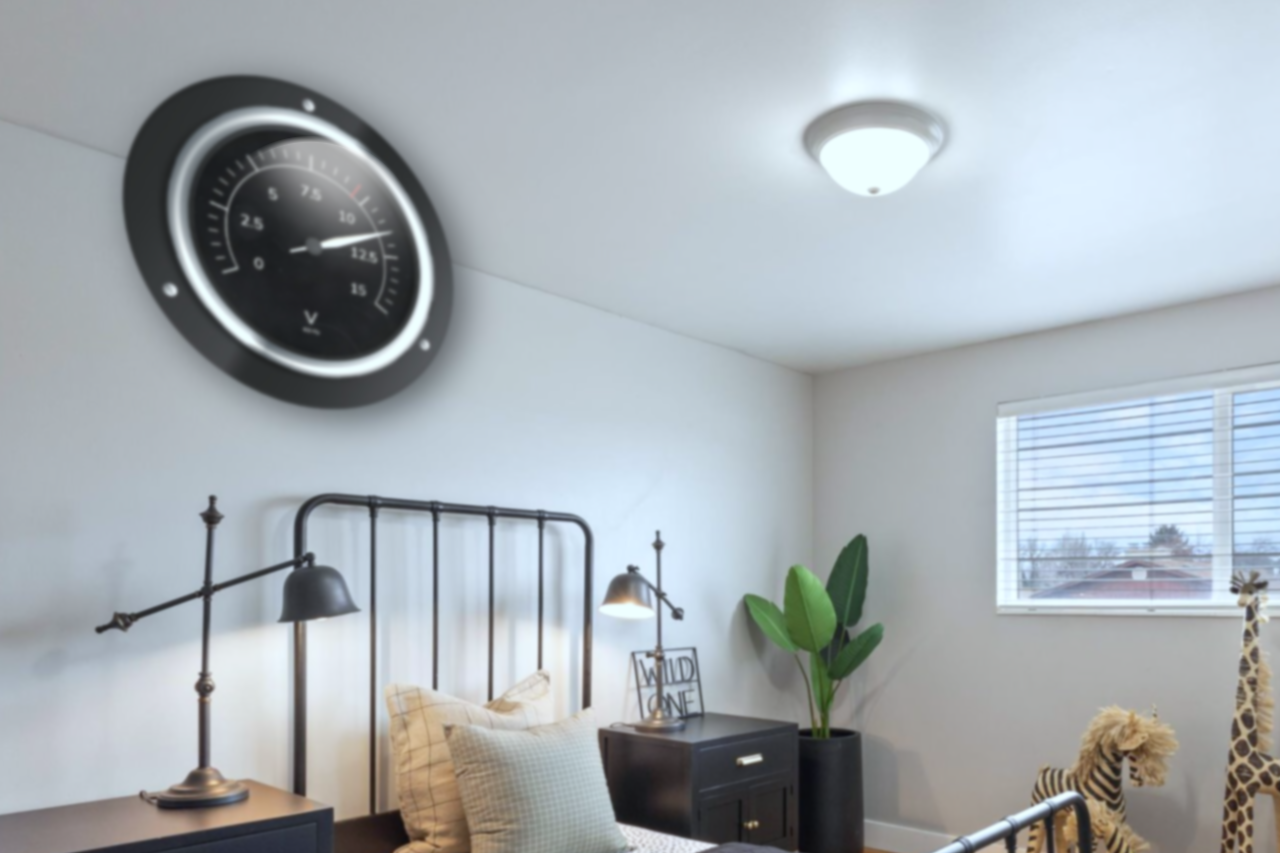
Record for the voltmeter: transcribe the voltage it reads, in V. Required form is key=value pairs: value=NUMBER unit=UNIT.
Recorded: value=11.5 unit=V
